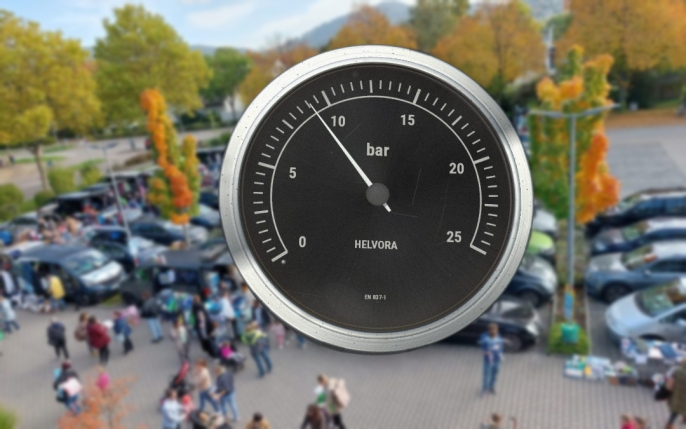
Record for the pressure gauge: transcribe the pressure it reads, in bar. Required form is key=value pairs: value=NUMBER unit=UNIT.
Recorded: value=9 unit=bar
